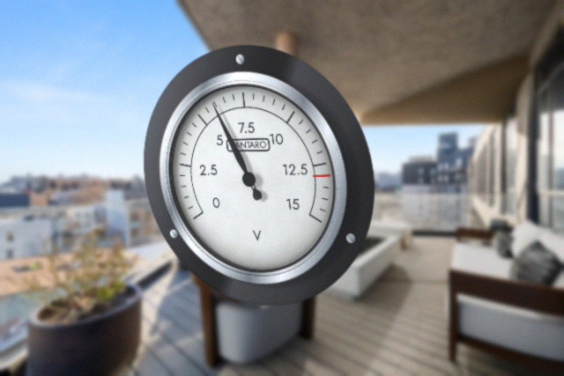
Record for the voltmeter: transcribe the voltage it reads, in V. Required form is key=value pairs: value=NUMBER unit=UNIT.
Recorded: value=6 unit=V
